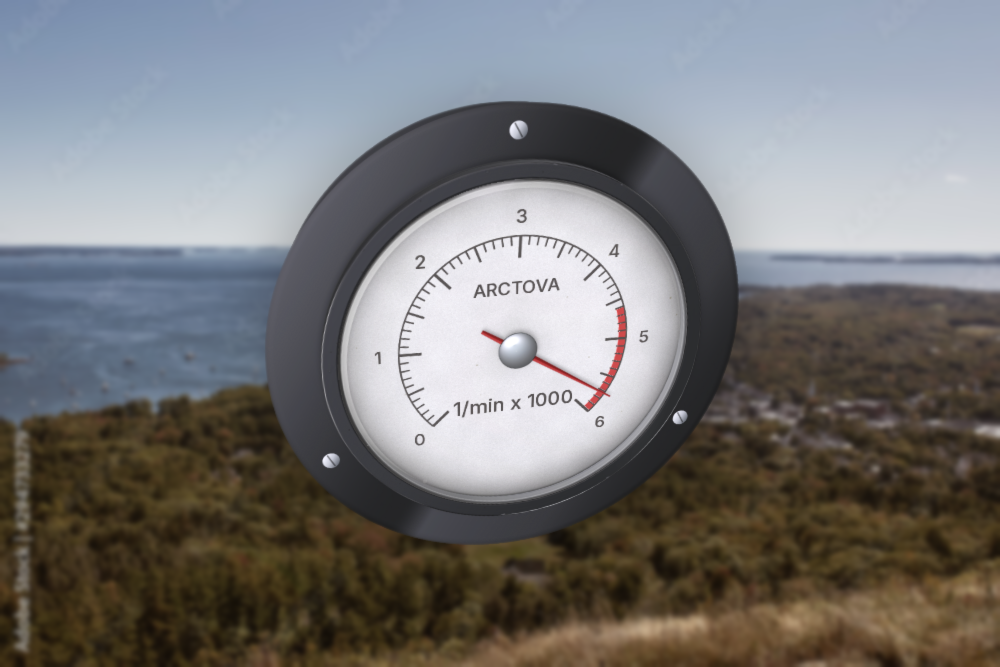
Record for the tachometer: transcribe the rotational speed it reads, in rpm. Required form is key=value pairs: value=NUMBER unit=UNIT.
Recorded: value=5700 unit=rpm
